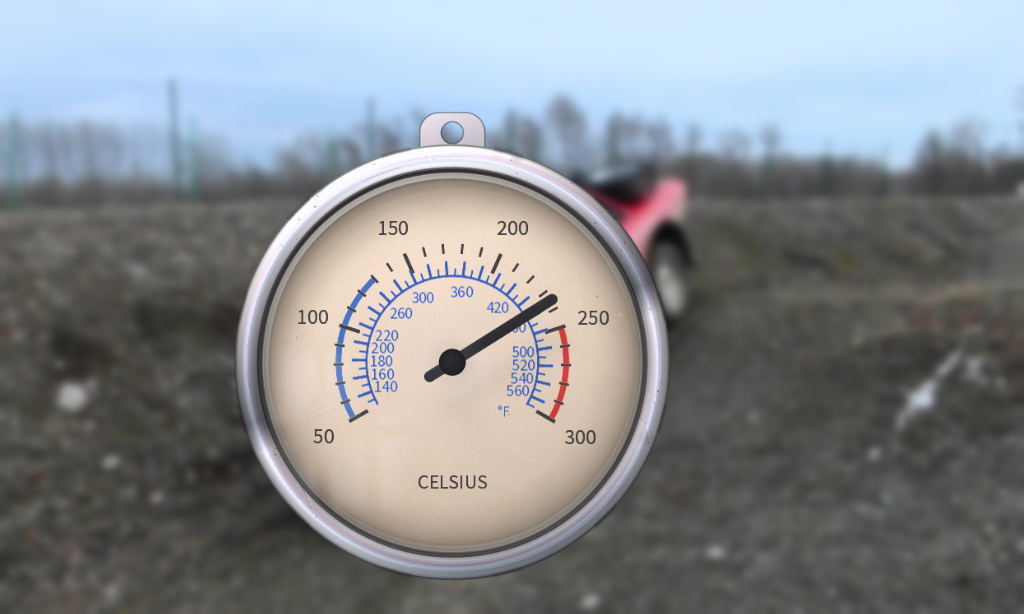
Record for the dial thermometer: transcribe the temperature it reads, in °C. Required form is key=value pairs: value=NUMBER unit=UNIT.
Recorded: value=235 unit=°C
